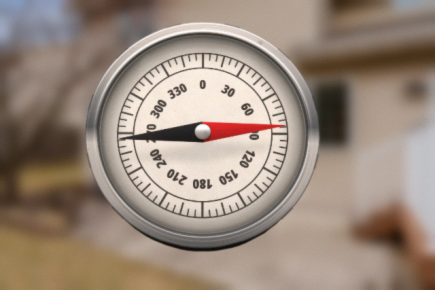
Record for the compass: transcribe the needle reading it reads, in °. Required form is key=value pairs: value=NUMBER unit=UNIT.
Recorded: value=85 unit=°
